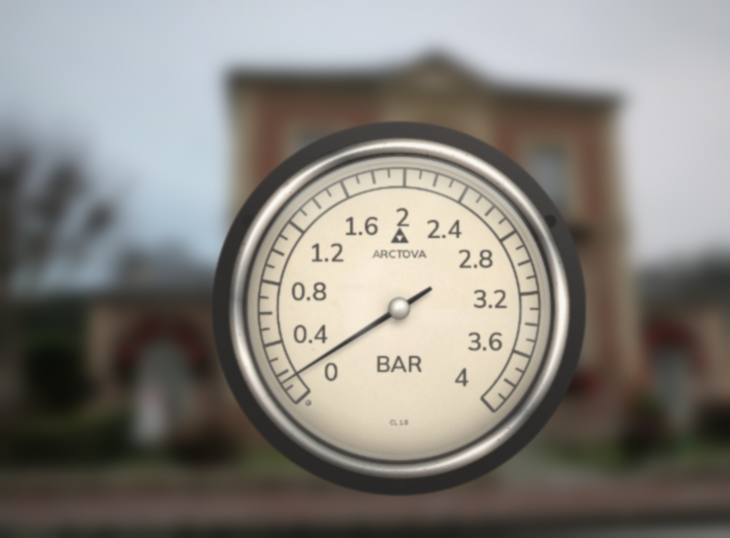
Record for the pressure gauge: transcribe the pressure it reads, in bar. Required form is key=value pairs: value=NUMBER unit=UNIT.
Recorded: value=0.15 unit=bar
